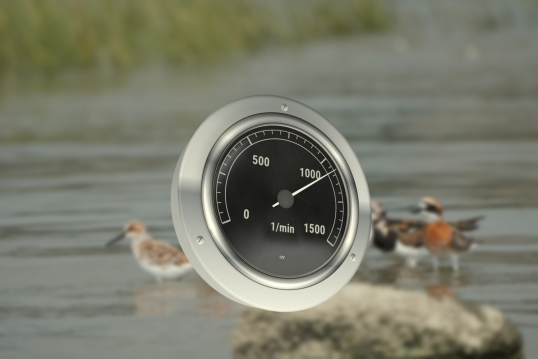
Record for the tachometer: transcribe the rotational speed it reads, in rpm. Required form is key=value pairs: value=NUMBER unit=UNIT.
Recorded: value=1075 unit=rpm
